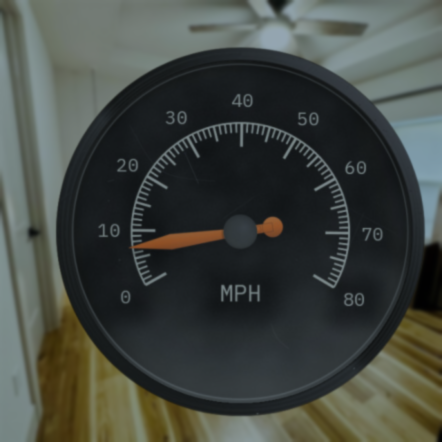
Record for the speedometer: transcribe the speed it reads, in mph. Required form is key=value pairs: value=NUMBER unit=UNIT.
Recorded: value=7 unit=mph
